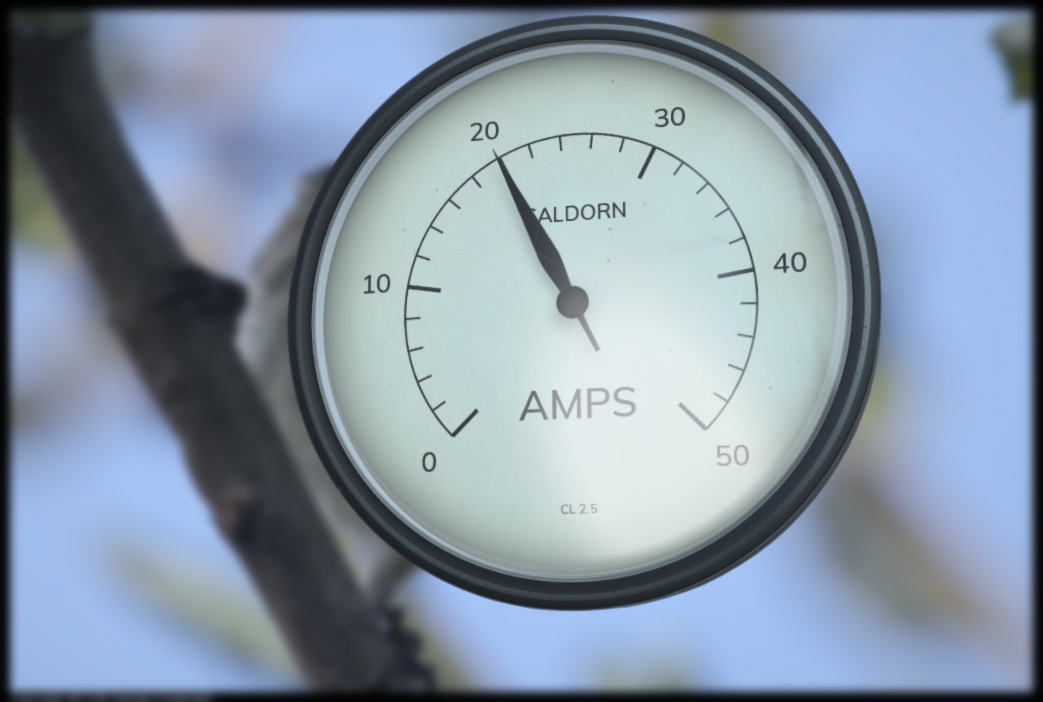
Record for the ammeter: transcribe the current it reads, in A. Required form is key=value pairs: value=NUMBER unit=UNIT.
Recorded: value=20 unit=A
